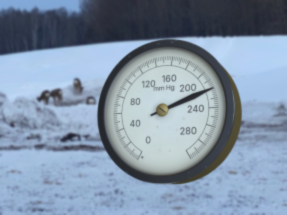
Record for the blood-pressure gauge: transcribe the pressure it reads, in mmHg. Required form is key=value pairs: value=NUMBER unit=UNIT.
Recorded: value=220 unit=mmHg
